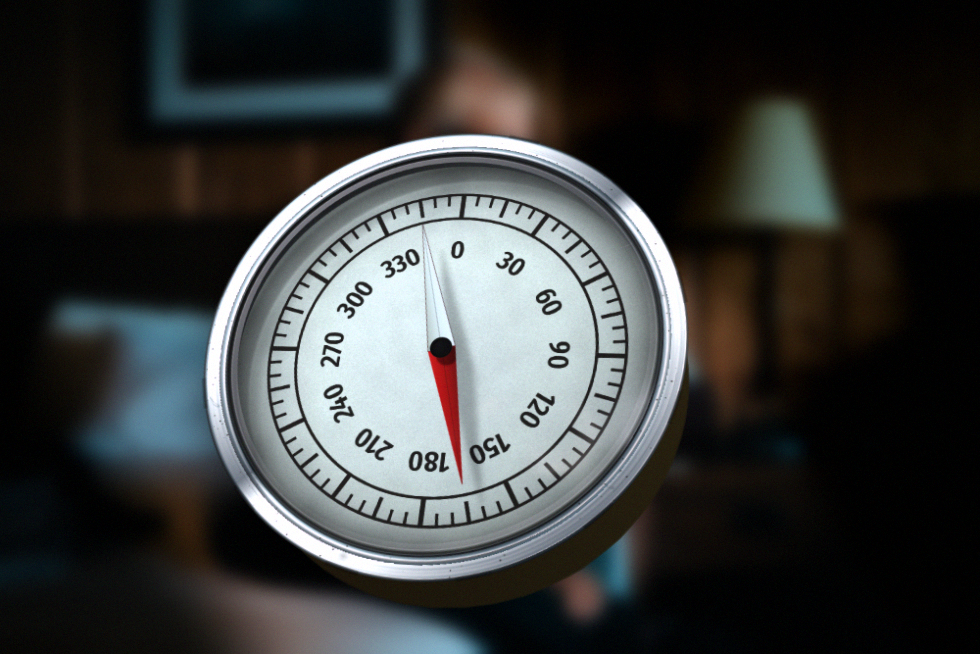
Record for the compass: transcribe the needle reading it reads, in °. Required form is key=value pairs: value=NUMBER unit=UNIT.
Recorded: value=165 unit=°
